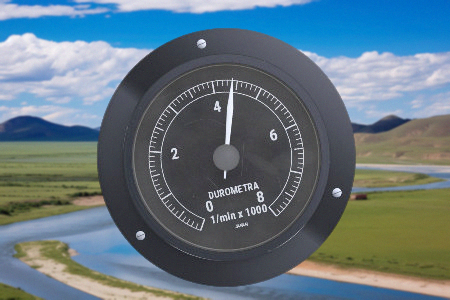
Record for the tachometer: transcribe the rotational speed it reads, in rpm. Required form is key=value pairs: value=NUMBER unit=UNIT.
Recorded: value=4400 unit=rpm
